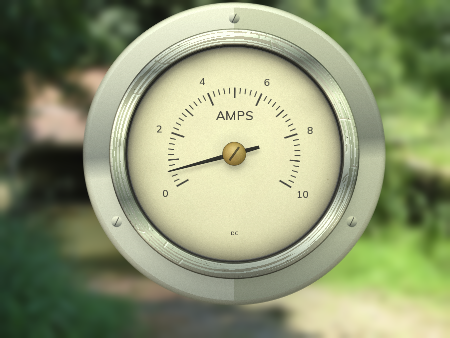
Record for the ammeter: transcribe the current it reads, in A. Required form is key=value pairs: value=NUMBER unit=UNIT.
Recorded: value=0.6 unit=A
